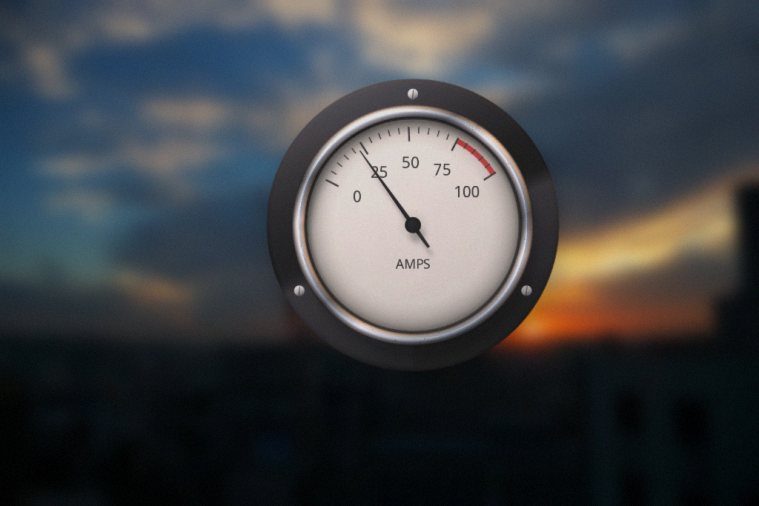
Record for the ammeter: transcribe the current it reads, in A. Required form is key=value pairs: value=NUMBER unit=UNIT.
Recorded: value=22.5 unit=A
